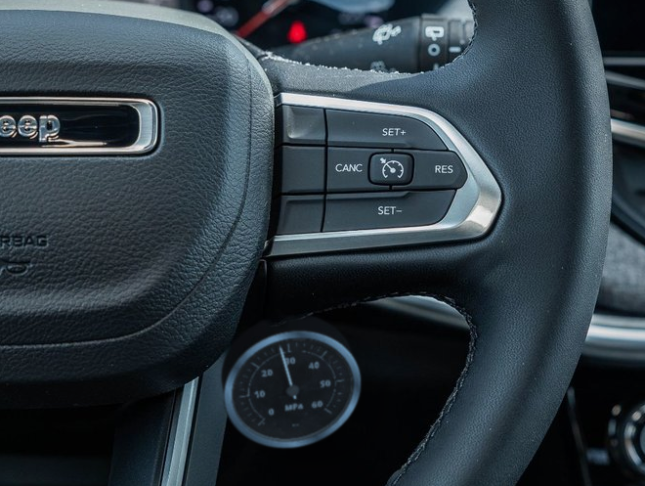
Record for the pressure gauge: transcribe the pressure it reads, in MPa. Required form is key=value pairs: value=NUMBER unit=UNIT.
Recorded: value=28 unit=MPa
